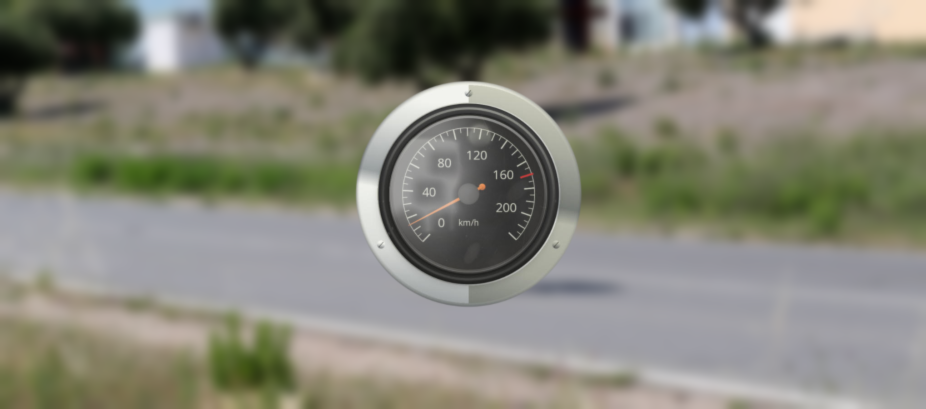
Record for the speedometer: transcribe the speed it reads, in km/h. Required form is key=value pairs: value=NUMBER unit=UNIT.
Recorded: value=15 unit=km/h
